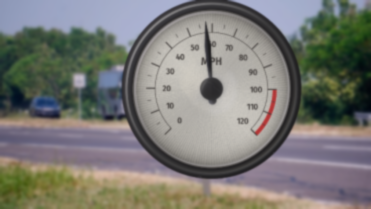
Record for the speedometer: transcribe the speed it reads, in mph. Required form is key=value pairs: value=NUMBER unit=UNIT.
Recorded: value=57.5 unit=mph
